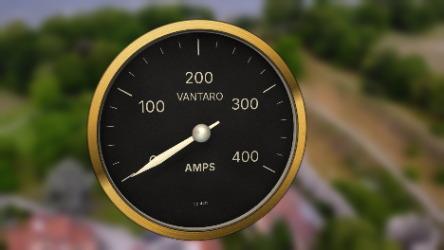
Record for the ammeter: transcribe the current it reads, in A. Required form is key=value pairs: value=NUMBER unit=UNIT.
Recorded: value=0 unit=A
